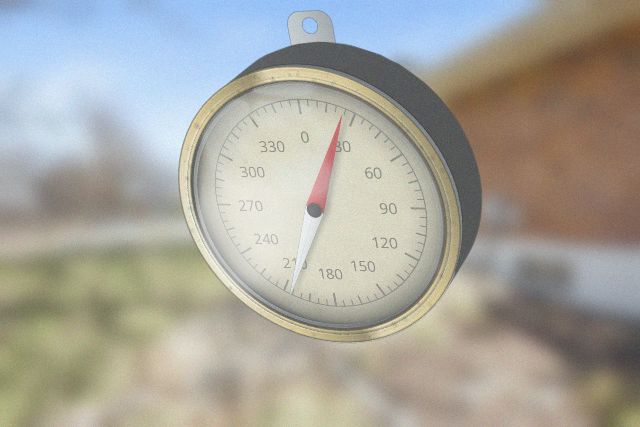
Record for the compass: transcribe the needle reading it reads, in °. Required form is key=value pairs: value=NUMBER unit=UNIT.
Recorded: value=25 unit=°
